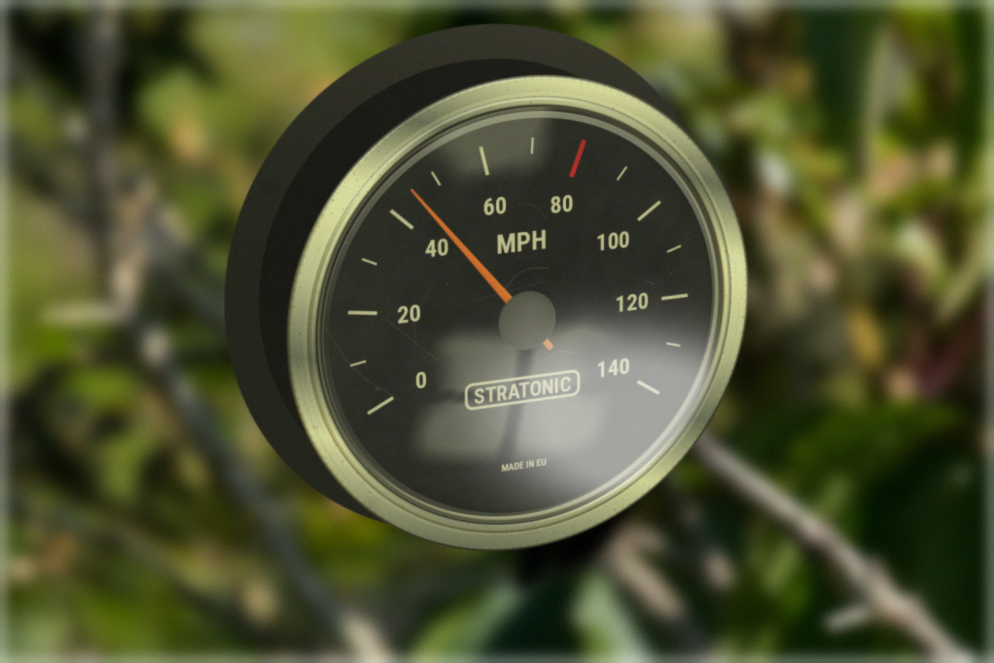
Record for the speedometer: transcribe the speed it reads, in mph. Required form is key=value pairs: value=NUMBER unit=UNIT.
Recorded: value=45 unit=mph
